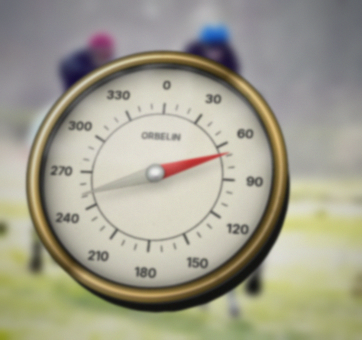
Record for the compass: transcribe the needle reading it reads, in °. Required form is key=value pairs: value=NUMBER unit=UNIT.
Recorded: value=70 unit=°
